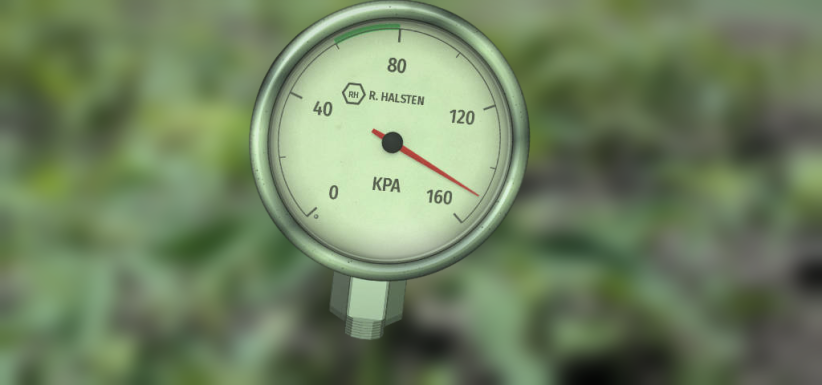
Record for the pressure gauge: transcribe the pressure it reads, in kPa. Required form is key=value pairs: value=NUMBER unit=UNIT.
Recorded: value=150 unit=kPa
